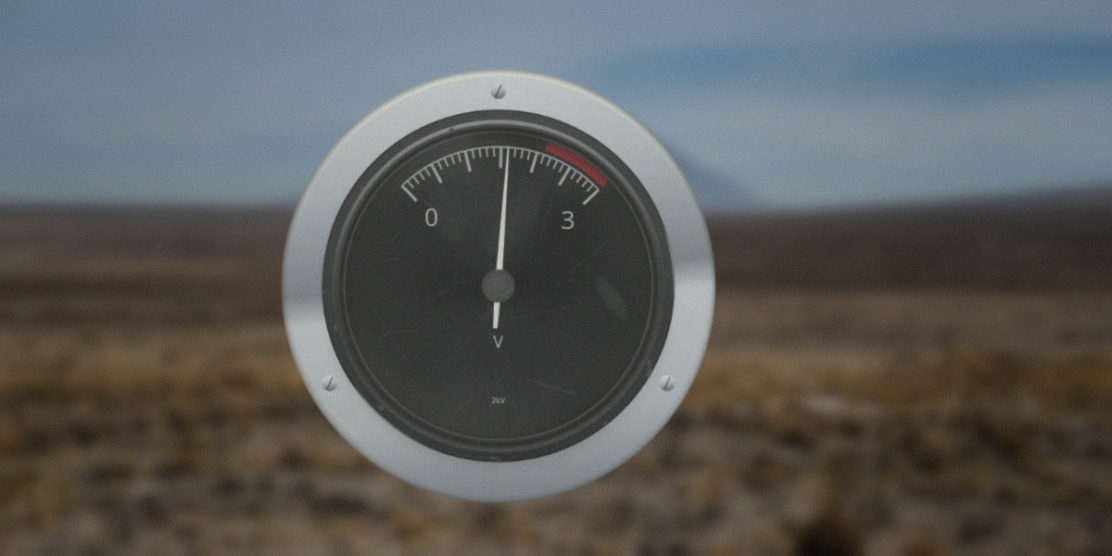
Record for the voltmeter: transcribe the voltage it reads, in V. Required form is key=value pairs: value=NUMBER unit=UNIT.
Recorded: value=1.6 unit=V
